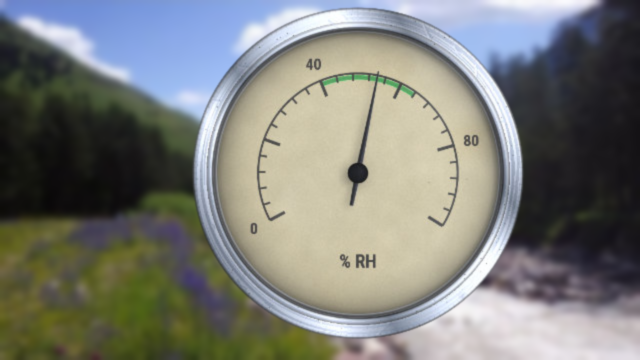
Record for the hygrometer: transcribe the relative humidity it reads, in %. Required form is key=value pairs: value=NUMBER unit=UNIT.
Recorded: value=54 unit=%
